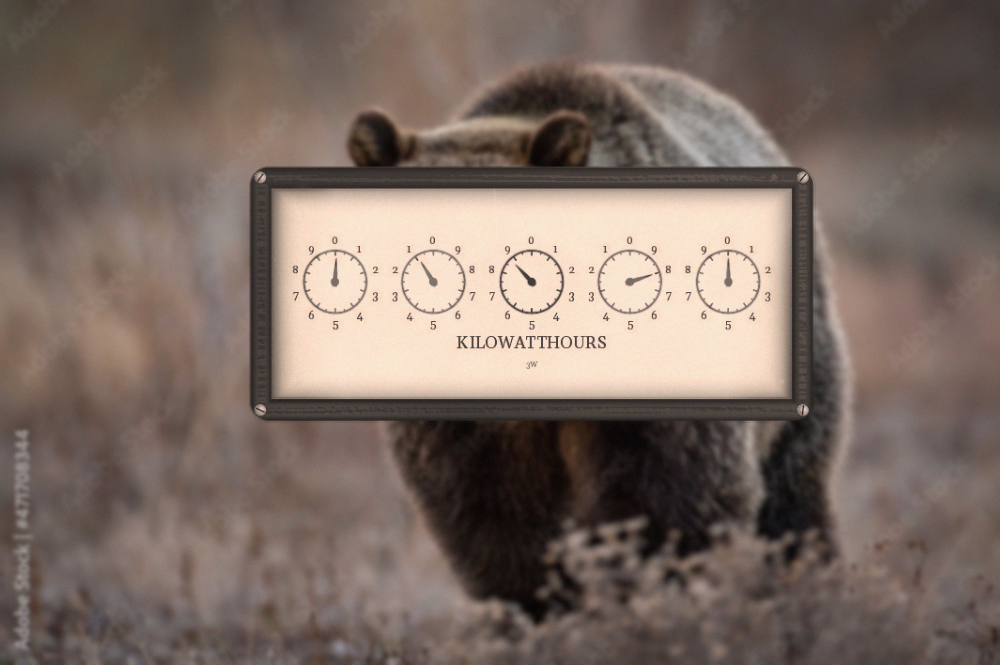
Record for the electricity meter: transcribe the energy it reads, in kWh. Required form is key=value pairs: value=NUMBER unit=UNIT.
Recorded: value=880 unit=kWh
